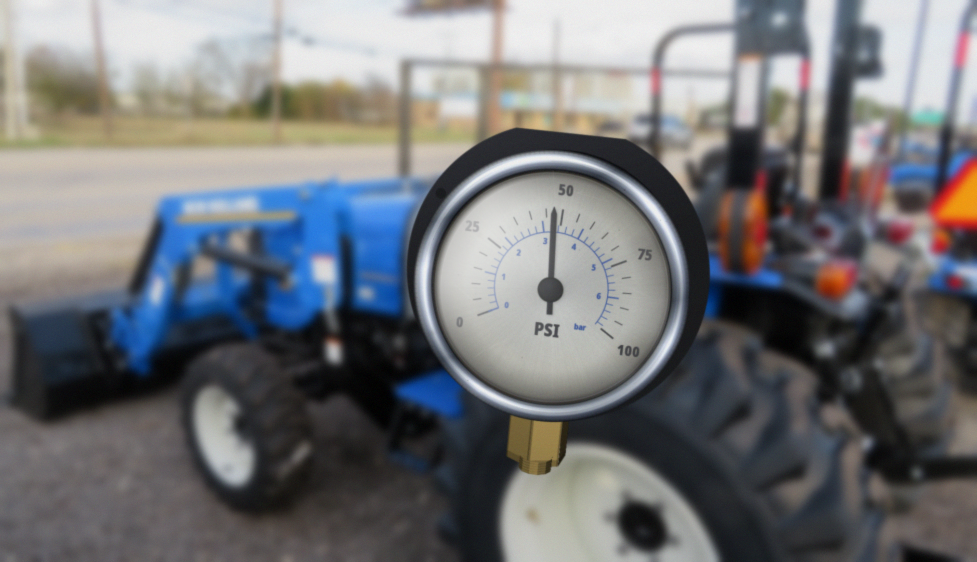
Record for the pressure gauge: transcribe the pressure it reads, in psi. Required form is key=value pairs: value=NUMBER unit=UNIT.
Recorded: value=47.5 unit=psi
